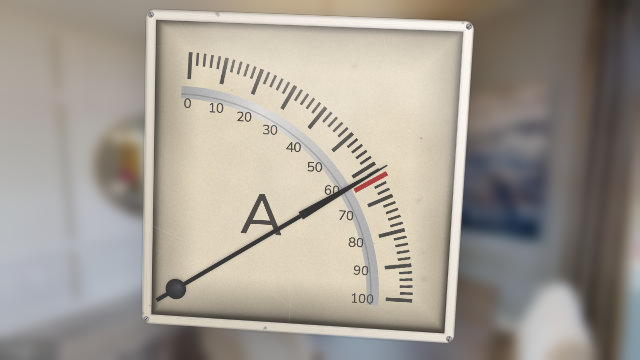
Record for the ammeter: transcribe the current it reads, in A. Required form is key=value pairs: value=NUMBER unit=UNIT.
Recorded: value=62 unit=A
